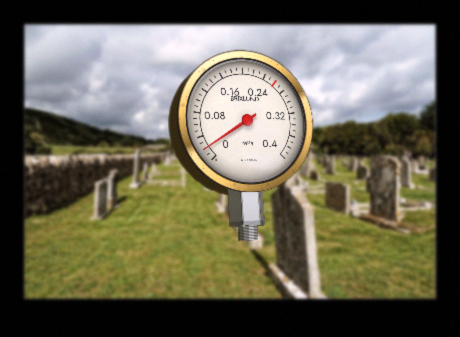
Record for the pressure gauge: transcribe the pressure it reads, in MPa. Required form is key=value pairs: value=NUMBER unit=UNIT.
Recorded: value=0.02 unit=MPa
